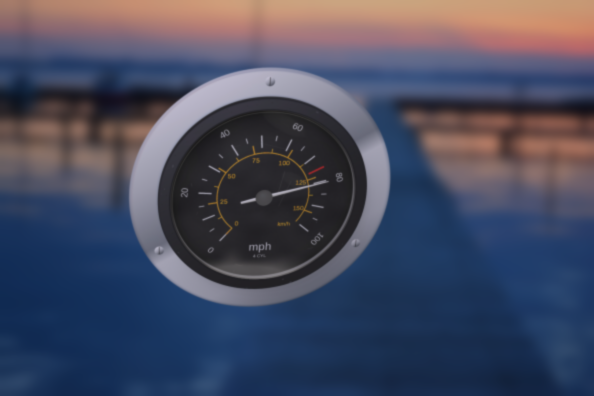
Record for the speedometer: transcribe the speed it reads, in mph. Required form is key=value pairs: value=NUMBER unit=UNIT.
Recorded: value=80 unit=mph
